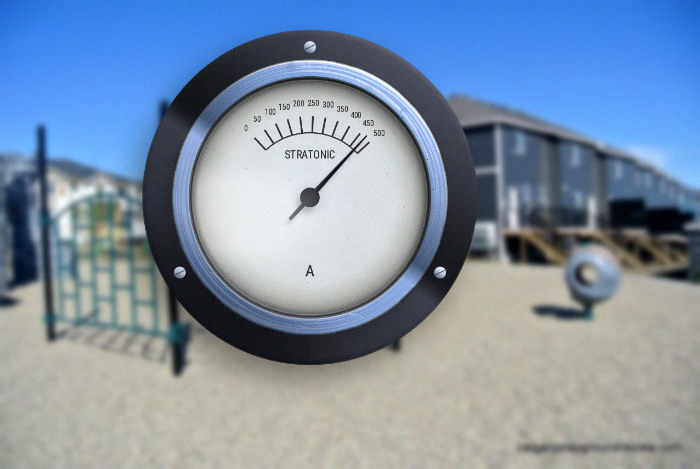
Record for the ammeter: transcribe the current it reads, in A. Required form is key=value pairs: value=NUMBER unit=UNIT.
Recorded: value=475 unit=A
